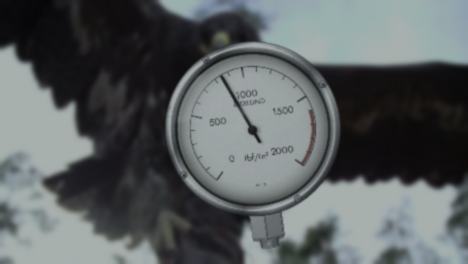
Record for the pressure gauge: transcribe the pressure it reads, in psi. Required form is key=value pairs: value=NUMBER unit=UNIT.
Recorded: value=850 unit=psi
